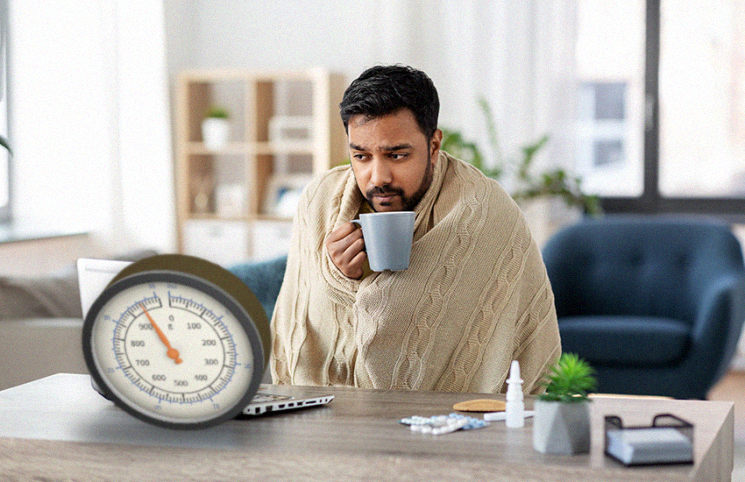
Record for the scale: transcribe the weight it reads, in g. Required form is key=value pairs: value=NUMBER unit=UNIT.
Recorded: value=950 unit=g
